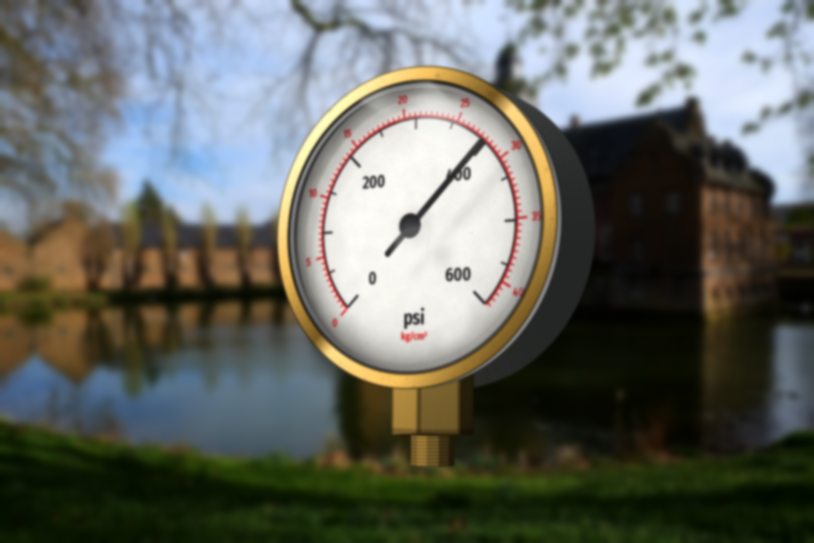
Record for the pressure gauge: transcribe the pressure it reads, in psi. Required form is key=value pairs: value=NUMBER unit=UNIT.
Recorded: value=400 unit=psi
